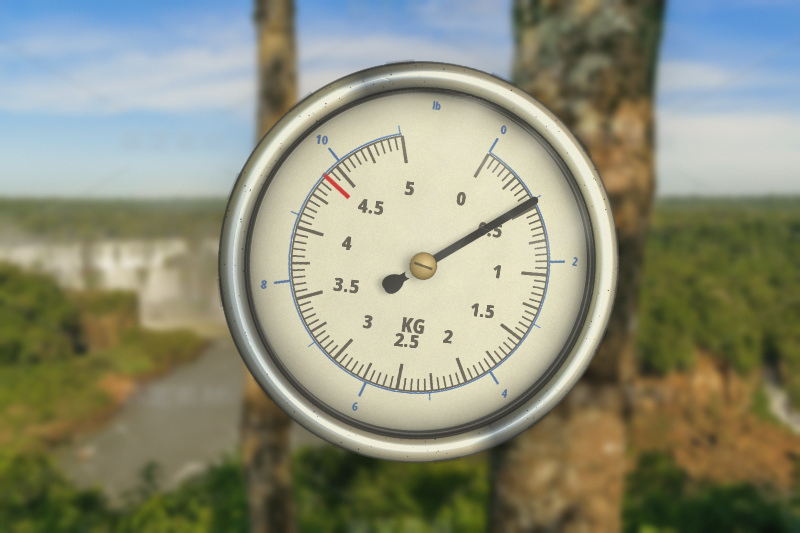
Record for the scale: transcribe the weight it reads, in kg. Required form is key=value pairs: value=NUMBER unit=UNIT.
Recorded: value=0.45 unit=kg
